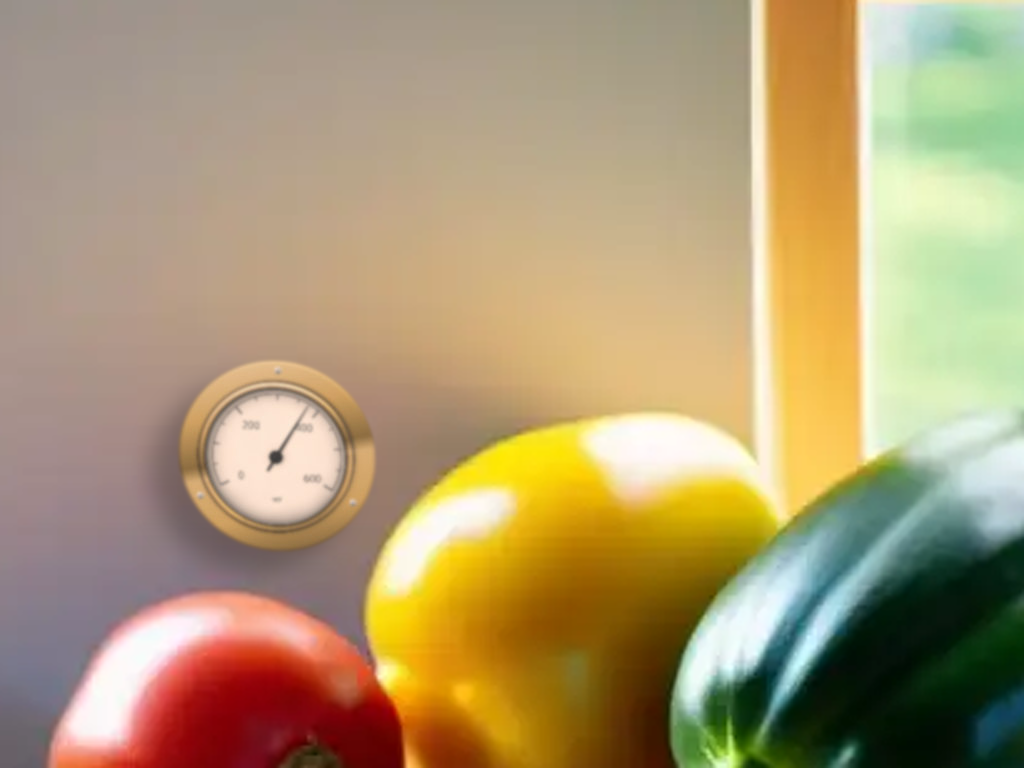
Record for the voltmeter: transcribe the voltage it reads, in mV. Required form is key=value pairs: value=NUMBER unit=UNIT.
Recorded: value=375 unit=mV
